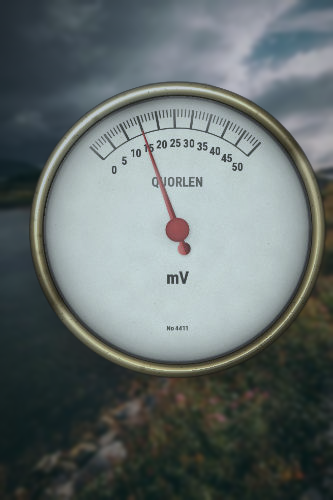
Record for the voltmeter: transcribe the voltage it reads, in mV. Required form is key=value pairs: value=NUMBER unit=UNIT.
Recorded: value=15 unit=mV
